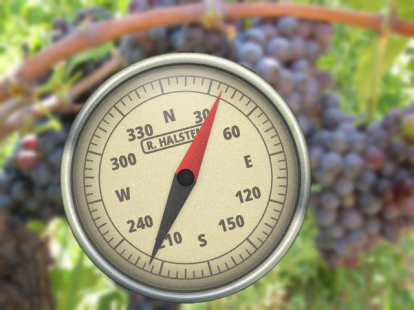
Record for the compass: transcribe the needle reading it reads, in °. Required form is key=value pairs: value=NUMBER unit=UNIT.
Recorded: value=37.5 unit=°
